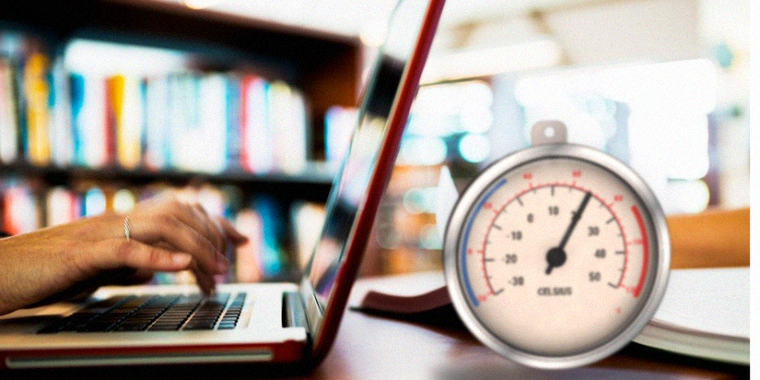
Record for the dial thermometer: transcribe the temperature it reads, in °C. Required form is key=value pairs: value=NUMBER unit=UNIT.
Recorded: value=20 unit=°C
